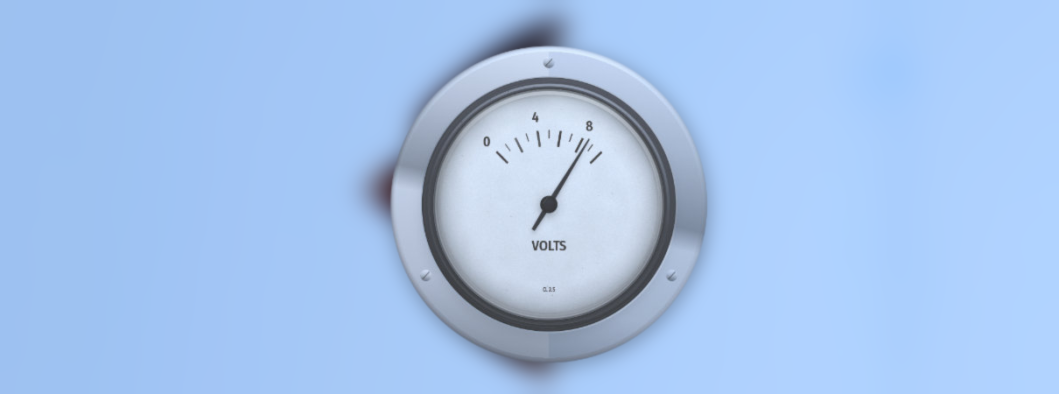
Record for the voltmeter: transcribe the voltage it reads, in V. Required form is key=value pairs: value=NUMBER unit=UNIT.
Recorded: value=8.5 unit=V
